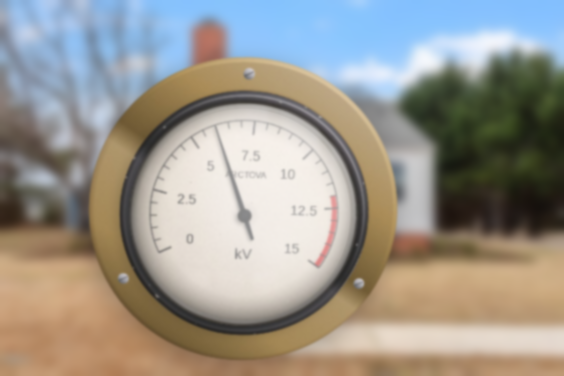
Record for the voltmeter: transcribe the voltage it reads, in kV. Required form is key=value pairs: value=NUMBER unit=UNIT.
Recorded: value=6 unit=kV
